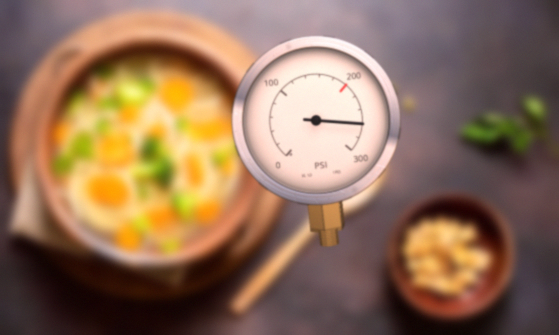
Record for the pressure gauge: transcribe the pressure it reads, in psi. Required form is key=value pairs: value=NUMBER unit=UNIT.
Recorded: value=260 unit=psi
